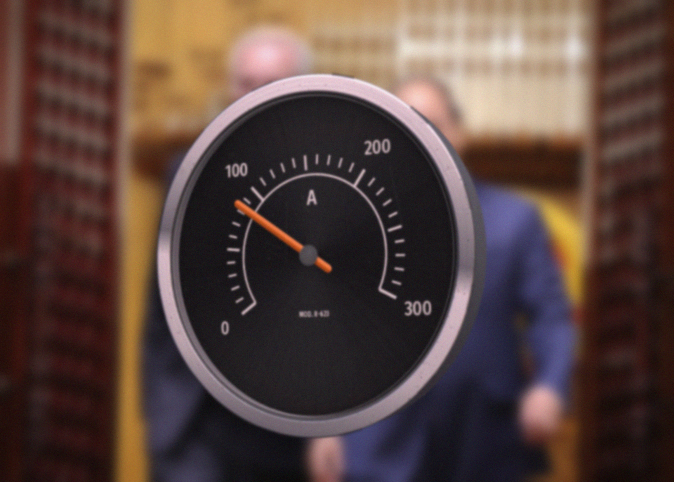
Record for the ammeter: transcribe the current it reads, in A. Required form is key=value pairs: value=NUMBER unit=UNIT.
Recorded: value=85 unit=A
